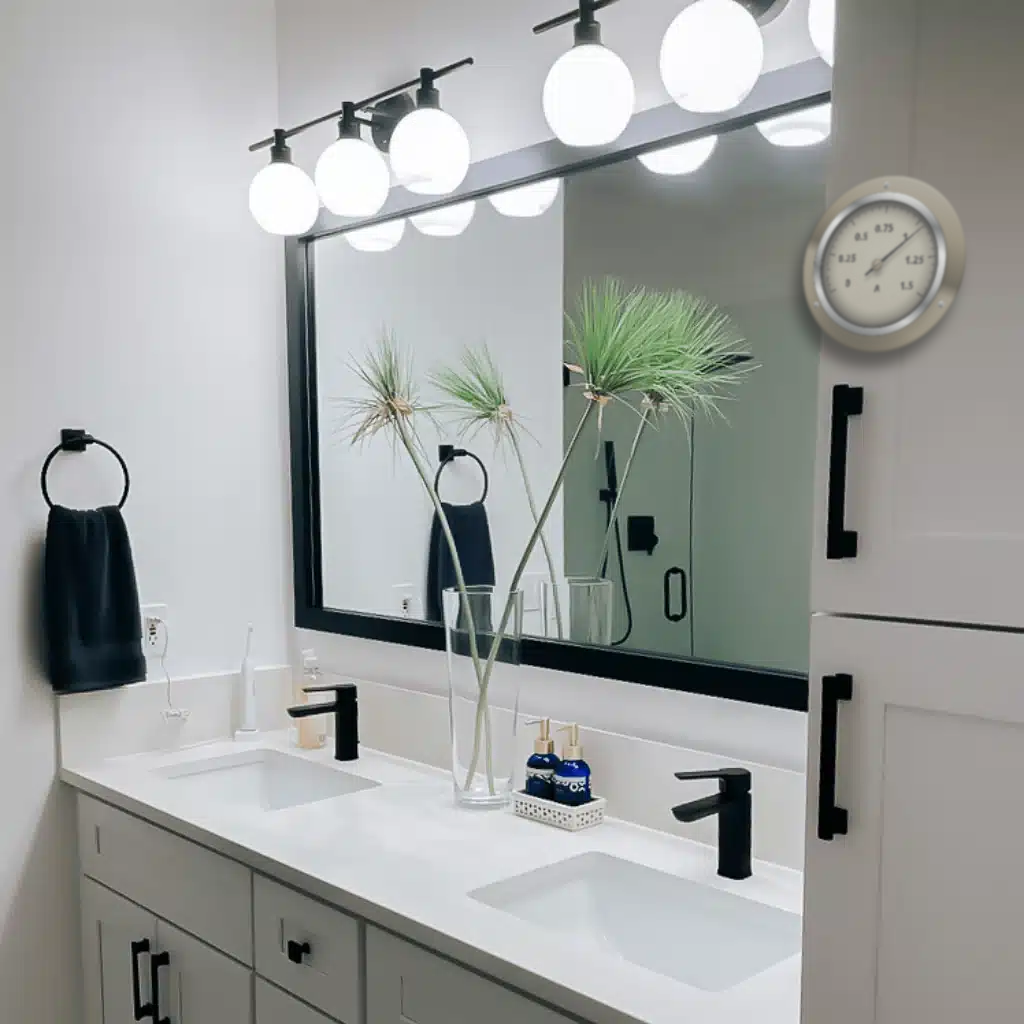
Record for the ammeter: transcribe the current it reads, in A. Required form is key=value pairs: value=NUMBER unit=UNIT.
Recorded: value=1.05 unit=A
